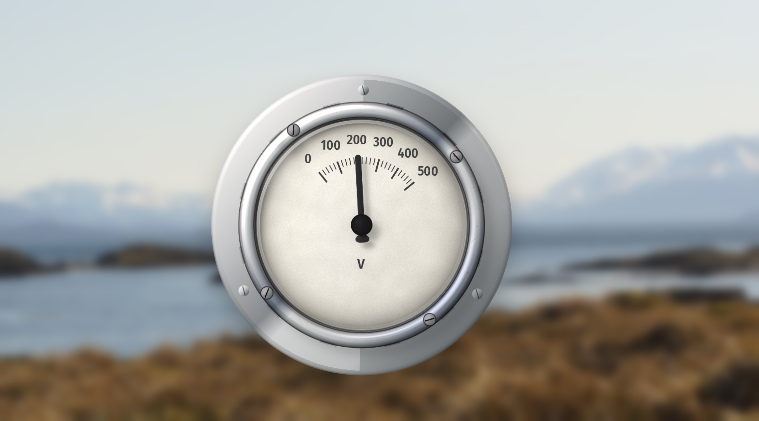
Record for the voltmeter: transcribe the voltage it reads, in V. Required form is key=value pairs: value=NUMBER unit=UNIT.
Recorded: value=200 unit=V
